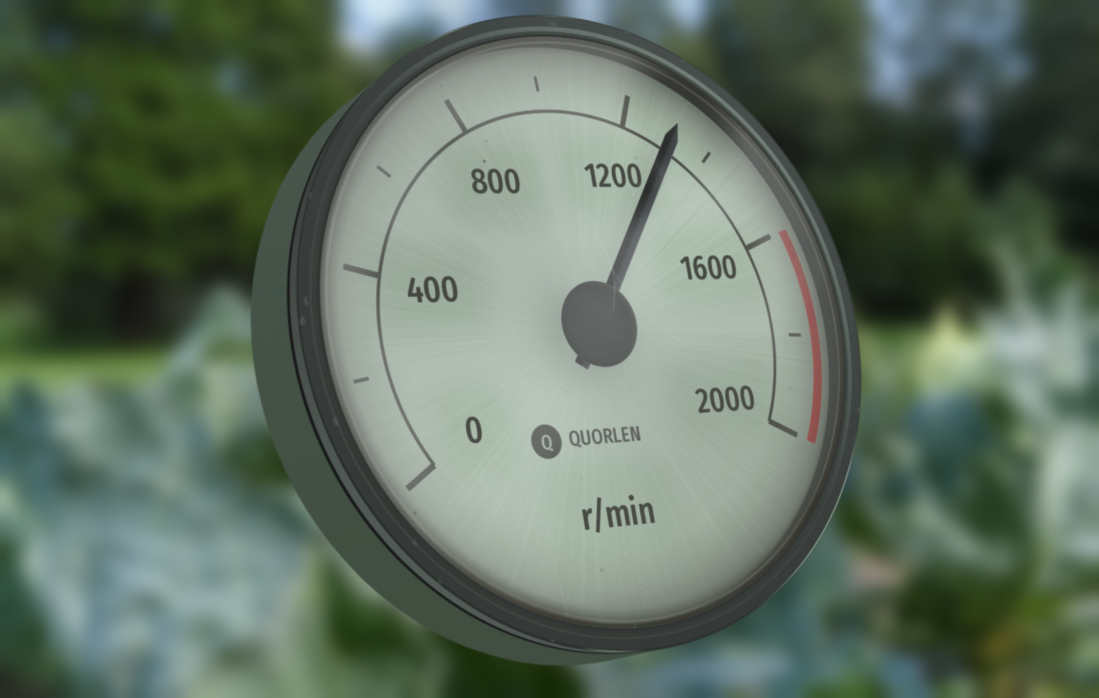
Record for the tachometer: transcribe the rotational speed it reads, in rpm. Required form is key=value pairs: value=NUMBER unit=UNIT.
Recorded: value=1300 unit=rpm
